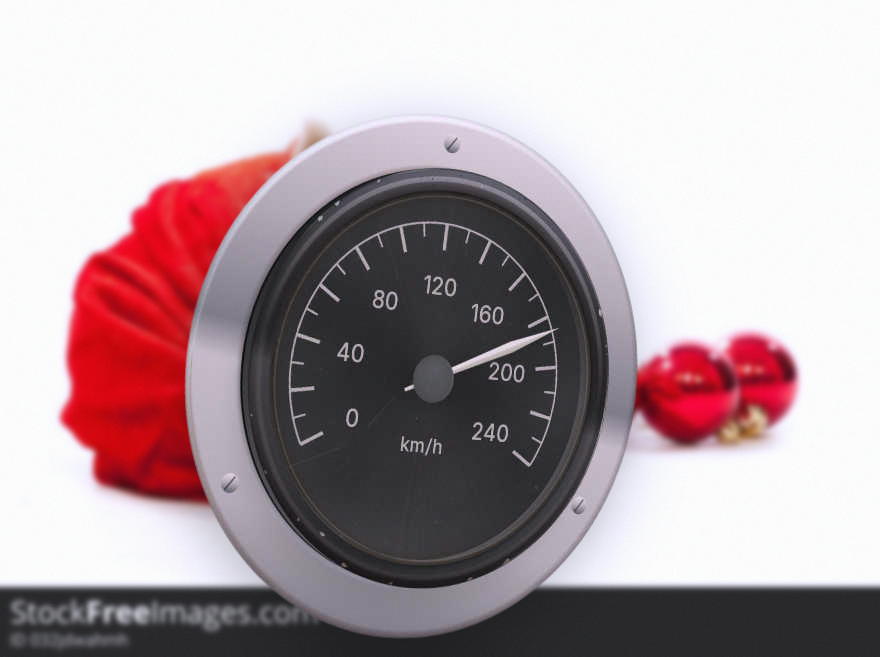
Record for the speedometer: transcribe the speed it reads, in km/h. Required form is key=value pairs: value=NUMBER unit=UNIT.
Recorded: value=185 unit=km/h
